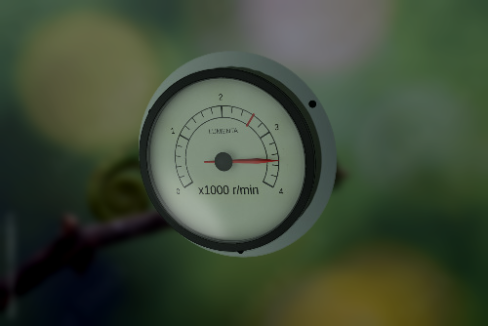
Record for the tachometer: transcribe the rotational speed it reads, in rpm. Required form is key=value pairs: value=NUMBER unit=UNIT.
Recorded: value=3500 unit=rpm
